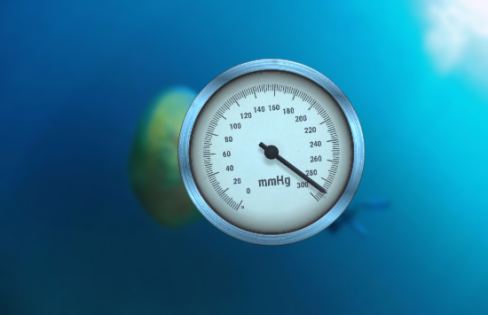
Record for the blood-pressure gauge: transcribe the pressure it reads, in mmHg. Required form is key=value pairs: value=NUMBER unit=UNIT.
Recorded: value=290 unit=mmHg
